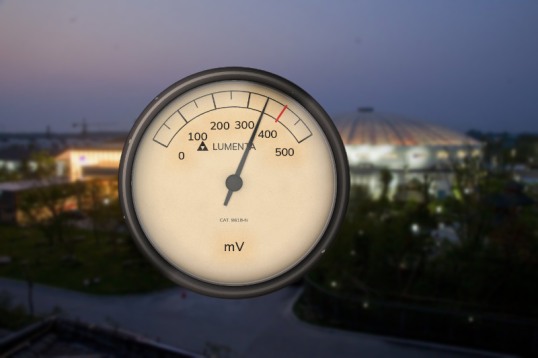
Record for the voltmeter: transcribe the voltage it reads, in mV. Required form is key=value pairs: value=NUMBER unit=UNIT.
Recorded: value=350 unit=mV
